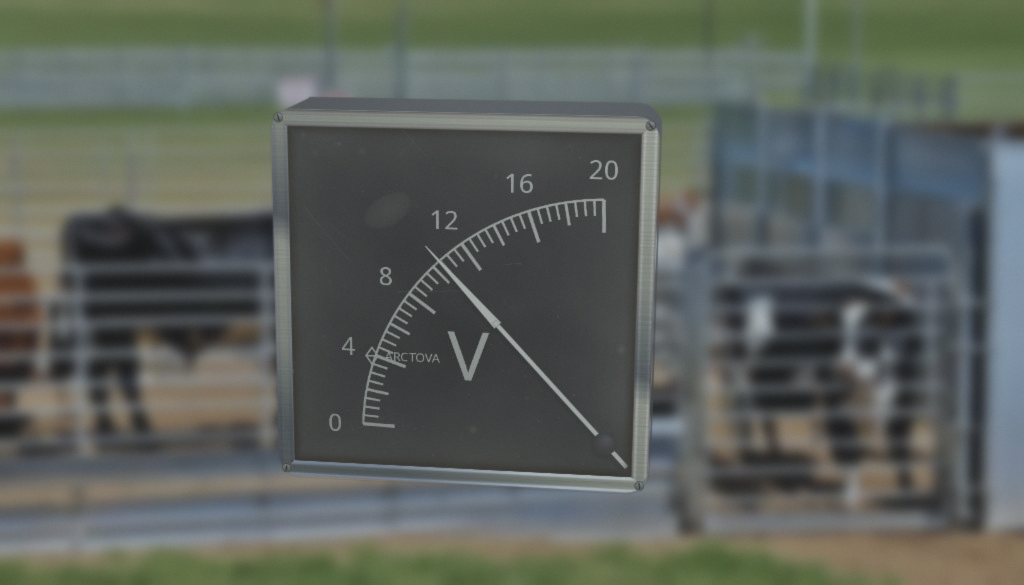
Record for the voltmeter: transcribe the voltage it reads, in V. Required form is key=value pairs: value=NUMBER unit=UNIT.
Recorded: value=10.5 unit=V
